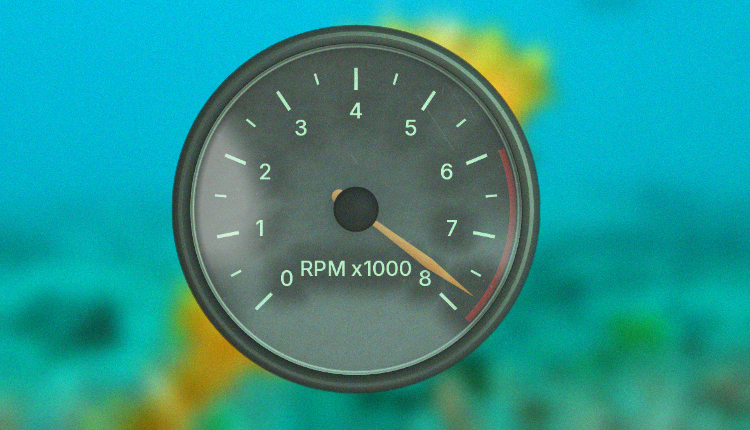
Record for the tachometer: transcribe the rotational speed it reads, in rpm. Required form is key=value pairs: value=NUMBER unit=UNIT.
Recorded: value=7750 unit=rpm
